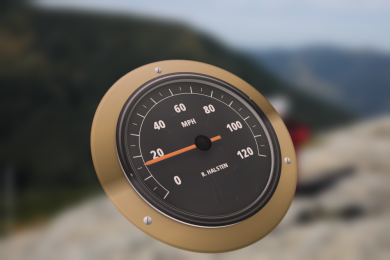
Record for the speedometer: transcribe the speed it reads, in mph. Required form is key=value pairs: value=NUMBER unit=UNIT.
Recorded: value=15 unit=mph
